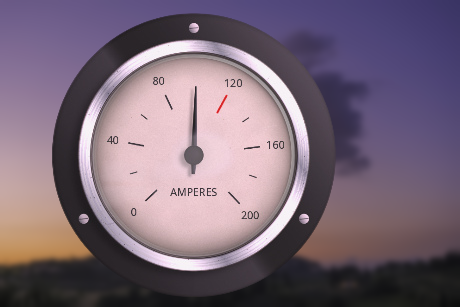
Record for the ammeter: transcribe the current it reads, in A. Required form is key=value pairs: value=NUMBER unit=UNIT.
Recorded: value=100 unit=A
